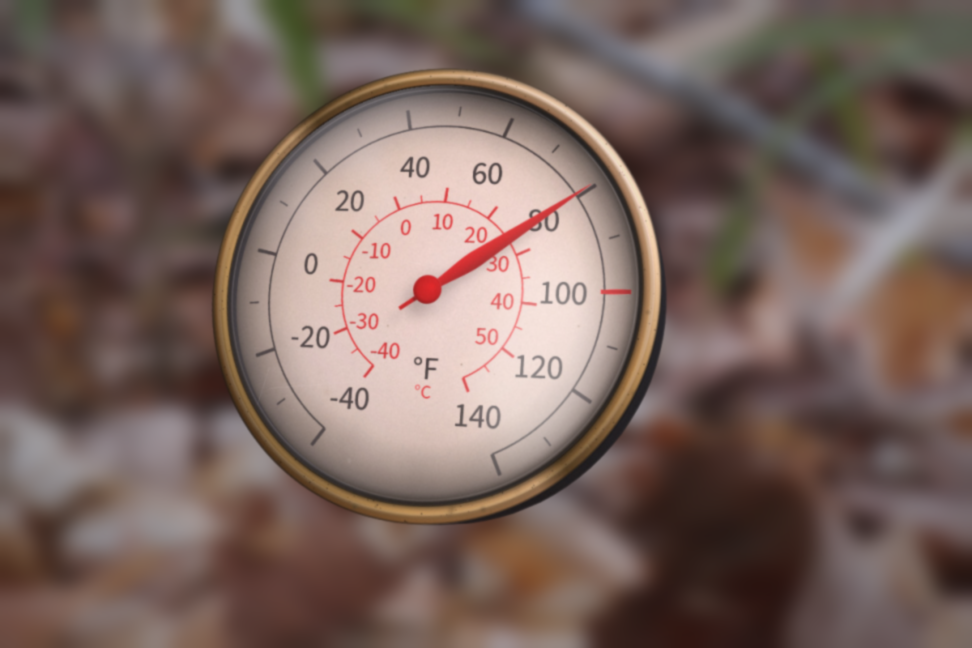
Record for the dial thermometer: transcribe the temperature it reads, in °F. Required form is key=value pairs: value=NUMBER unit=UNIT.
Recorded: value=80 unit=°F
